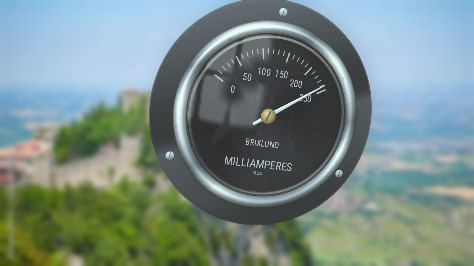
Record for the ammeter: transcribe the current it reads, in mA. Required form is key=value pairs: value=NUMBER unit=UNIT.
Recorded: value=240 unit=mA
